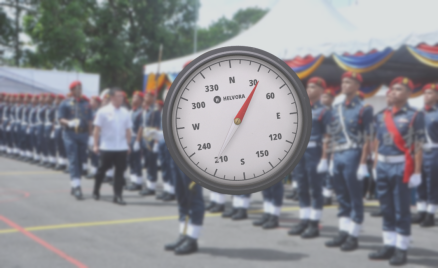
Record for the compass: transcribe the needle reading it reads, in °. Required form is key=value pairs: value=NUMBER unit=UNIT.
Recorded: value=35 unit=°
